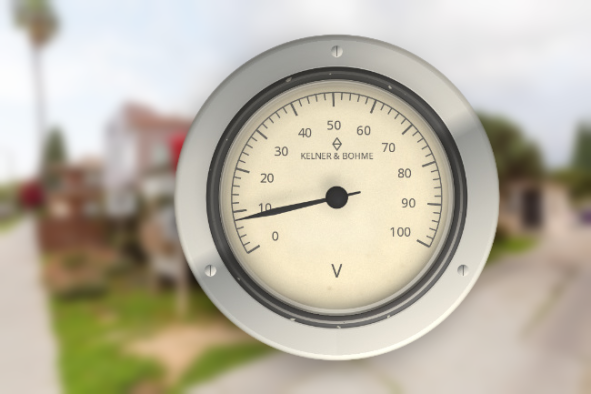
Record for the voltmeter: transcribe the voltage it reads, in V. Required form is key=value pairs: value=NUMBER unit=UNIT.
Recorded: value=8 unit=V
